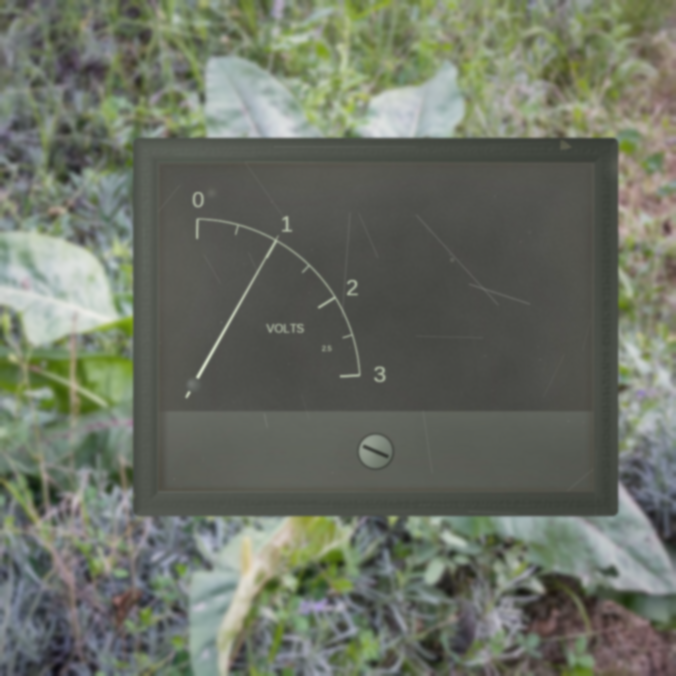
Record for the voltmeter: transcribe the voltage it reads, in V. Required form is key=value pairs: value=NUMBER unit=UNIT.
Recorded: value=1 unit=V
